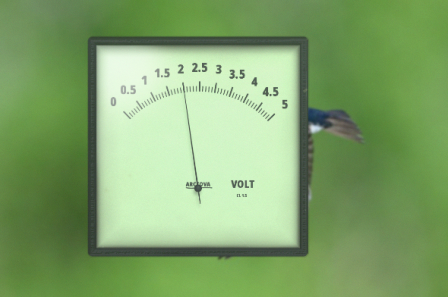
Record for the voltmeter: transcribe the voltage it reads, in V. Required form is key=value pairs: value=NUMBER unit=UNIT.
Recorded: value=2 unit=V
